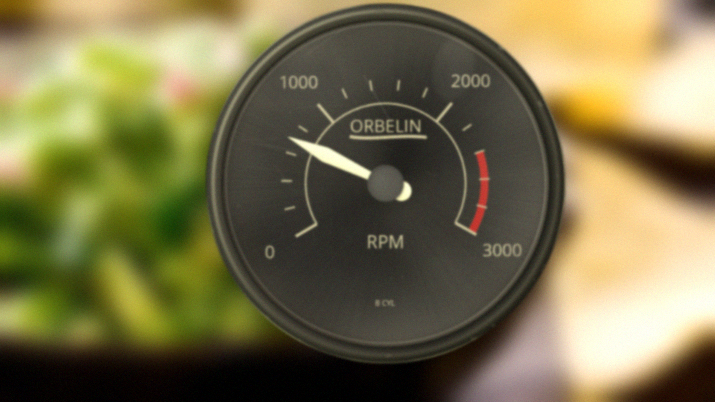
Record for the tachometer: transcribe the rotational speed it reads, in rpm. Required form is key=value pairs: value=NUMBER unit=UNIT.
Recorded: value=700 unit=rpm
